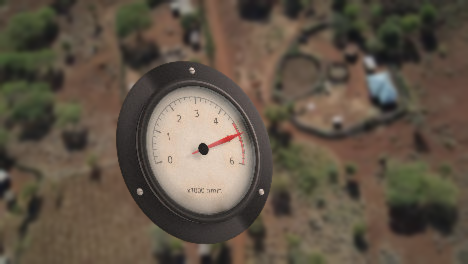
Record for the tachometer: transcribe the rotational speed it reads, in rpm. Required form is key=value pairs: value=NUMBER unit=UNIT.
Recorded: value=5000 unit=rpm
